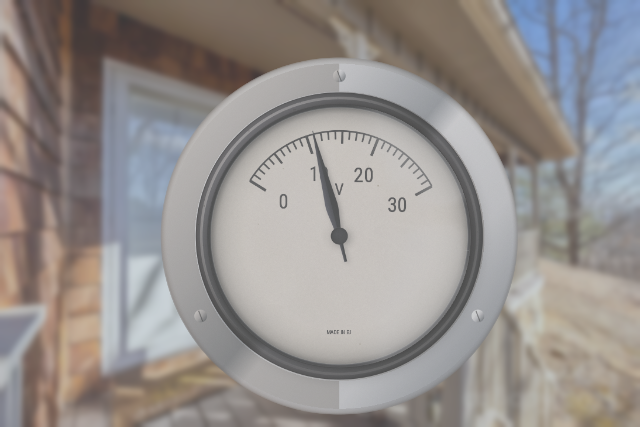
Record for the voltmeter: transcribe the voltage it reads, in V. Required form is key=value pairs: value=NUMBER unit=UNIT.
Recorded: value=11 unit=V
